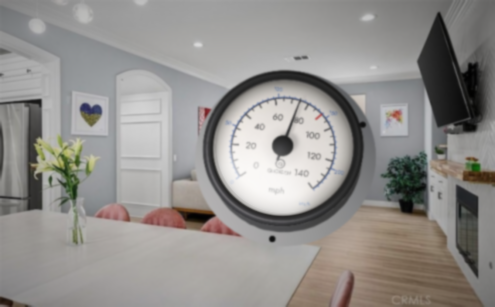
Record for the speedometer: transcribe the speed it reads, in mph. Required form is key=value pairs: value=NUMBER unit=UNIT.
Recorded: value=75 unit=mph
